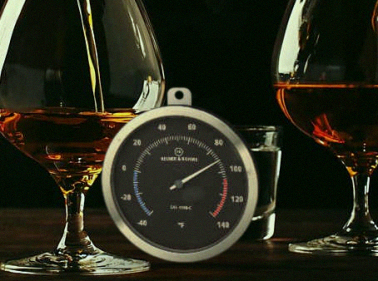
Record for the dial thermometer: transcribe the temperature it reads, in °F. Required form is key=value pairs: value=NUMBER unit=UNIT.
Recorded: value=90 unit=°F
